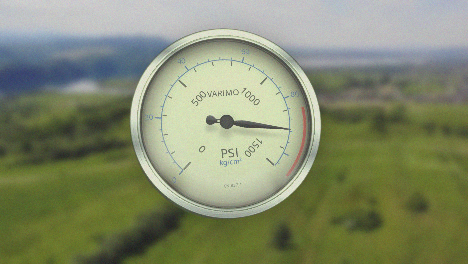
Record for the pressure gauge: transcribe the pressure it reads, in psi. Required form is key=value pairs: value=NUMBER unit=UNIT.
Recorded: value=1300 unit=psi
